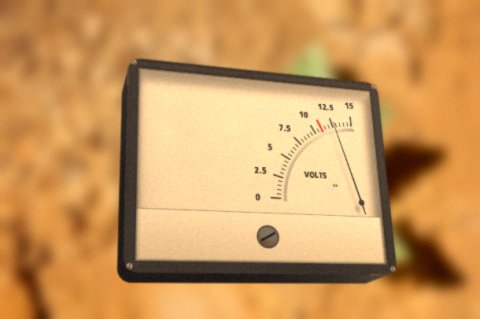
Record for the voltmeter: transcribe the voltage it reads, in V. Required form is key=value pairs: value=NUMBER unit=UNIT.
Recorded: value=12.5 unit=V
